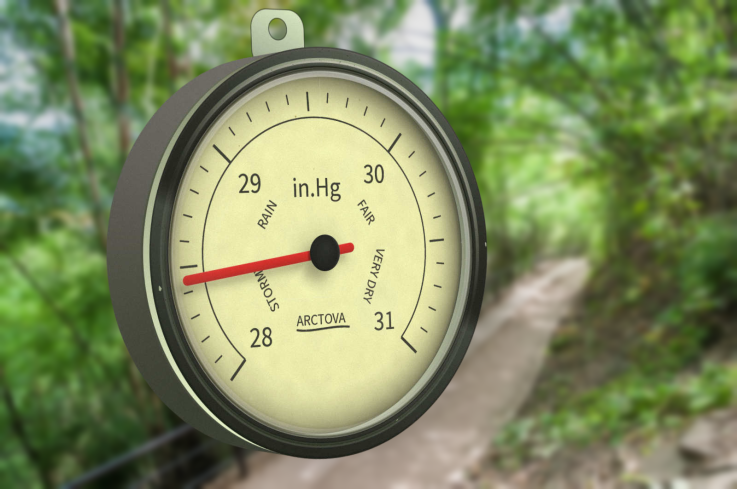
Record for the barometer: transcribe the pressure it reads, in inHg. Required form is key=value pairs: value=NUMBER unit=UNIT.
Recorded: value=28.45 unit=inHg
